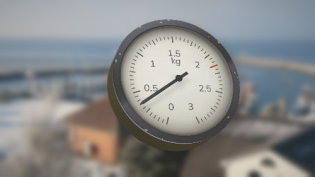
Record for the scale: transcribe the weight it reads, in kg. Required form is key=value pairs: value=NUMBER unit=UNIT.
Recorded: value=0.35 unit=kg
